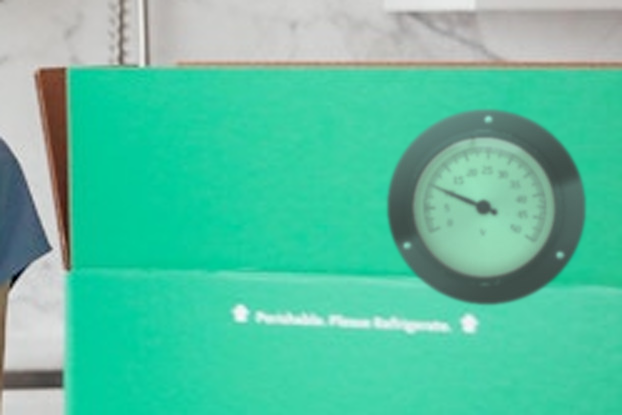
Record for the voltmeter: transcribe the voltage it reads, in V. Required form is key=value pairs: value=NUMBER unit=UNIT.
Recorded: value=10 unit=V
